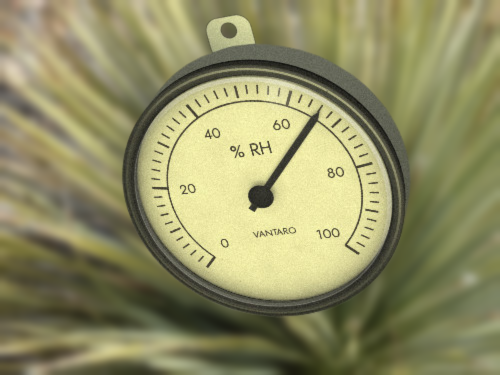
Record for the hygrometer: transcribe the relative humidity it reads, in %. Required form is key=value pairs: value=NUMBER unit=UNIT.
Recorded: value=66 unit=%
